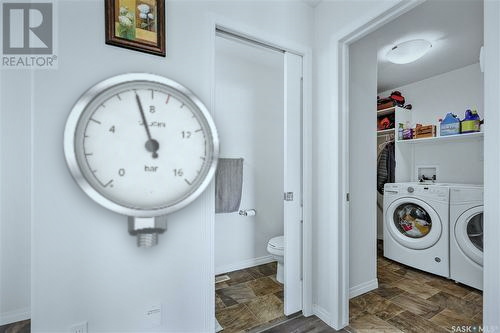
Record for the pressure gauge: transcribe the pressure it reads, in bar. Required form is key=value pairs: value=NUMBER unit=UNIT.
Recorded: value=7 unit=bar
